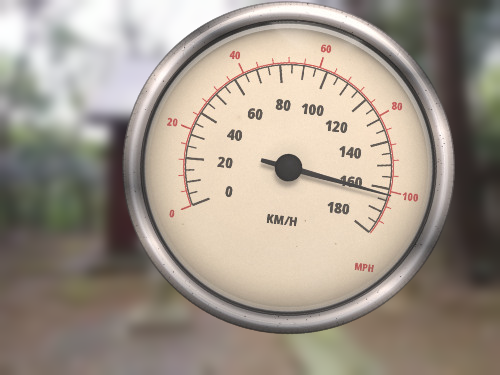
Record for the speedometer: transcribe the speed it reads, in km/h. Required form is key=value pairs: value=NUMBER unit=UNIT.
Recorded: value=162.5 unit=km/h
